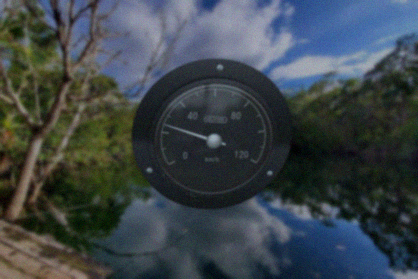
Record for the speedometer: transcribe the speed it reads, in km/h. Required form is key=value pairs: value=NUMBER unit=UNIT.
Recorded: value=25 unit=km/h
